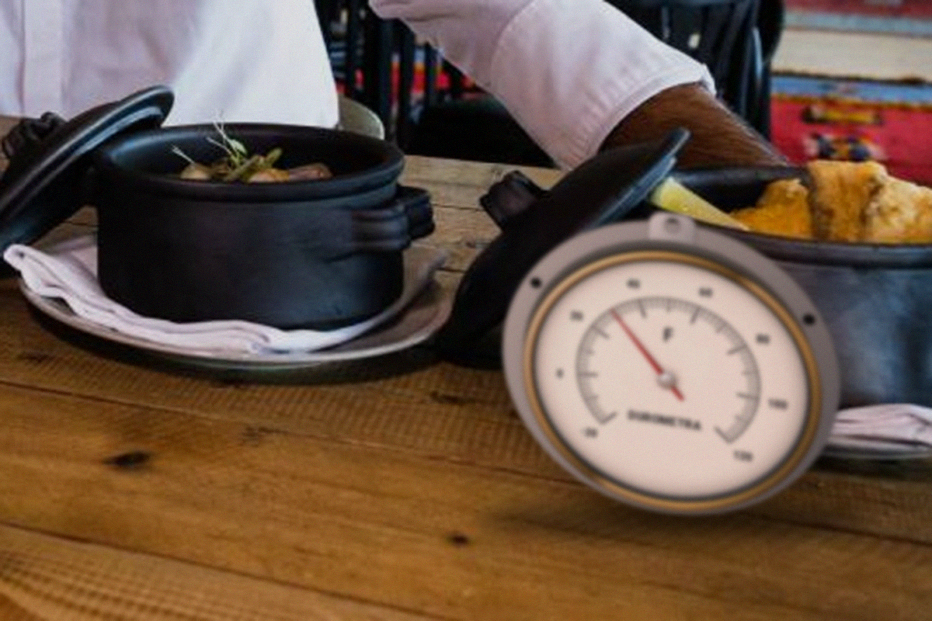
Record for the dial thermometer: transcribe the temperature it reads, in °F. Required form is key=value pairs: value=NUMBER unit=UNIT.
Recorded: value=30 unit=°F
